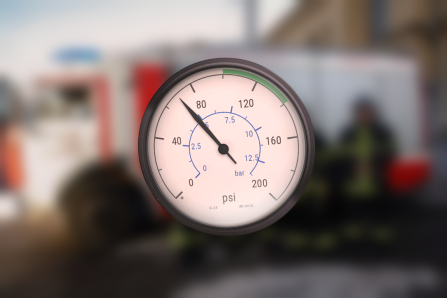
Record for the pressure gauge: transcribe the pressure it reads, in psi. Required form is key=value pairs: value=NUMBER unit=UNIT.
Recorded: value=70 unit=psi
